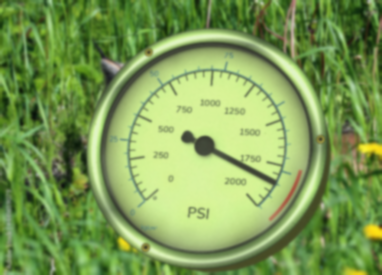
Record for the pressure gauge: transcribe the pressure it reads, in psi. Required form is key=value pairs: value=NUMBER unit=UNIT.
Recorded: value=1850 unit=psi
